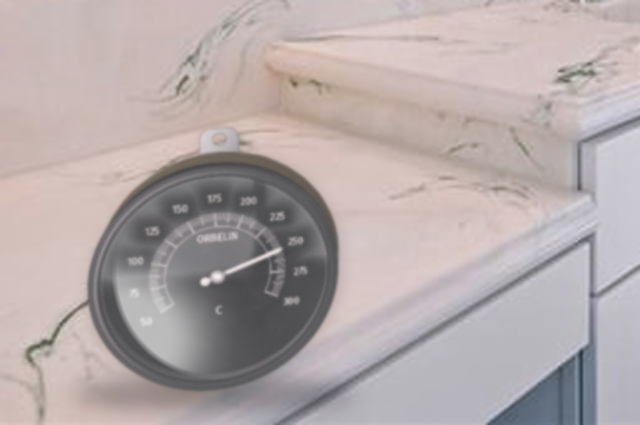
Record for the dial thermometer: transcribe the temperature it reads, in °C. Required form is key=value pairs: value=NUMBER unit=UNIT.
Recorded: value=250 unit=°C
